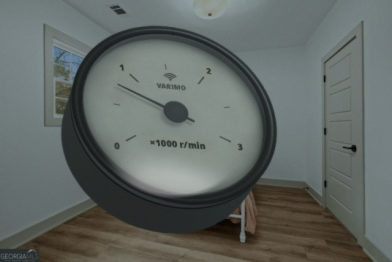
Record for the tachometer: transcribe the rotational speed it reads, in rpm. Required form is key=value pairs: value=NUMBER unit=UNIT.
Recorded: value=750 unit=rpm
